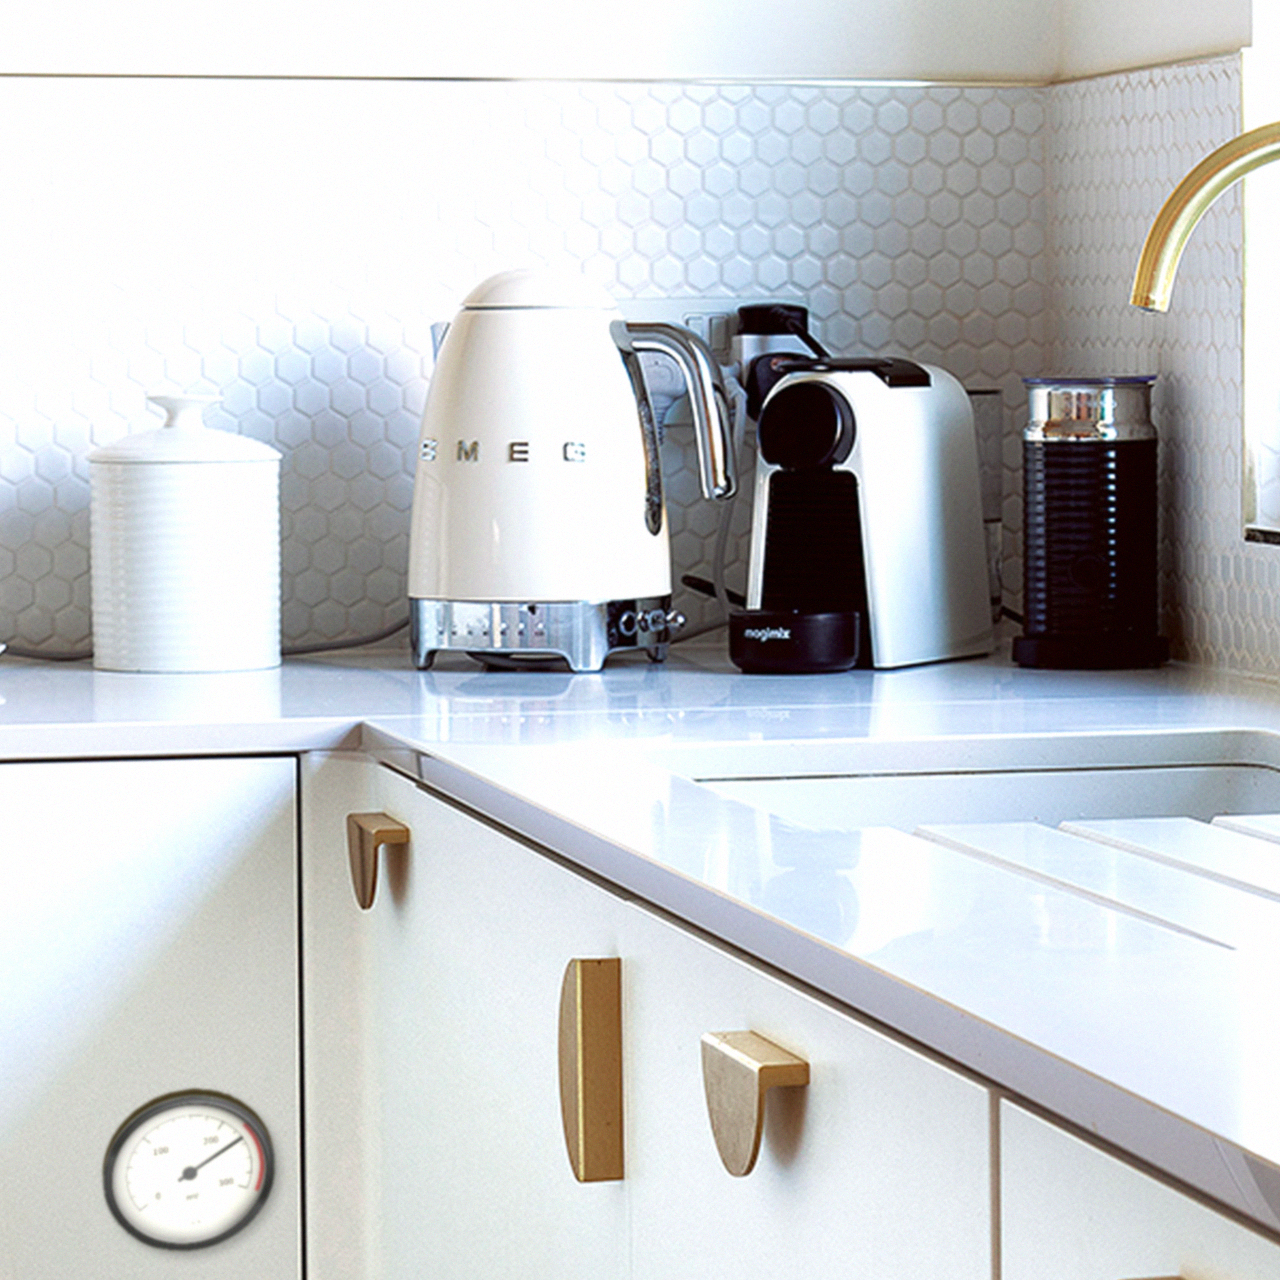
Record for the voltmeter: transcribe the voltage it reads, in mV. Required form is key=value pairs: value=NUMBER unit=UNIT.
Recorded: value=230 unit=mV
